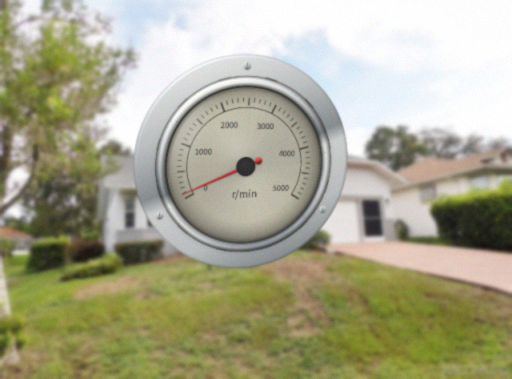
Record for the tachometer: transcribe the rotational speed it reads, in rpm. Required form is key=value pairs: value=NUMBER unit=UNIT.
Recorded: value=100 unit=rpm
